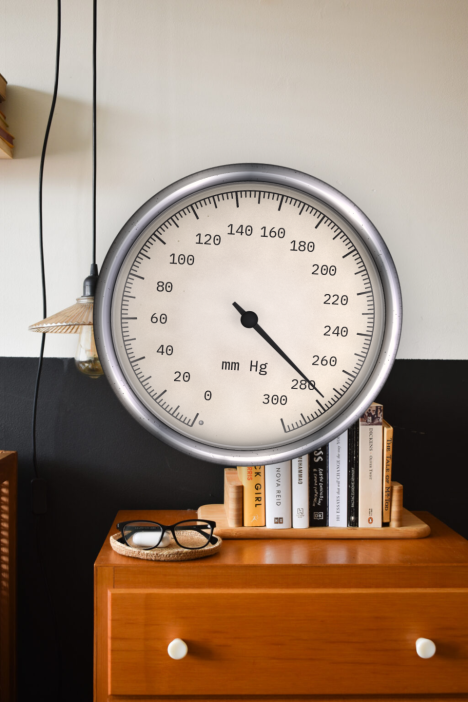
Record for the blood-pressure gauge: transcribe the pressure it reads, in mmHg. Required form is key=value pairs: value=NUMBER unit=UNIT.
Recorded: value=276 unit=mmHg
